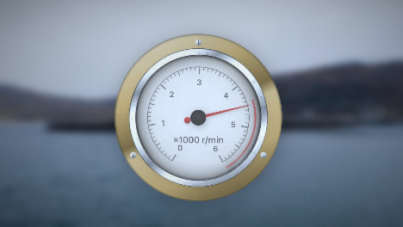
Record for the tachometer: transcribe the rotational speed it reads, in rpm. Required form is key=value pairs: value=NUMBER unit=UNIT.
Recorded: value=4500 unit=rpm
